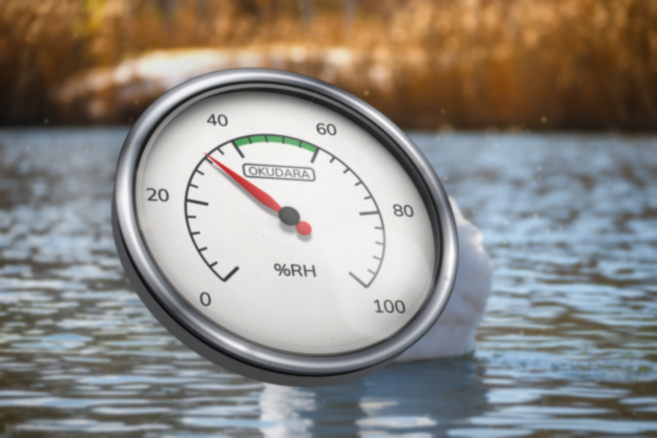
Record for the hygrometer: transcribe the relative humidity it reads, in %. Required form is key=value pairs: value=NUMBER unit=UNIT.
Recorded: value=32 unit=%
